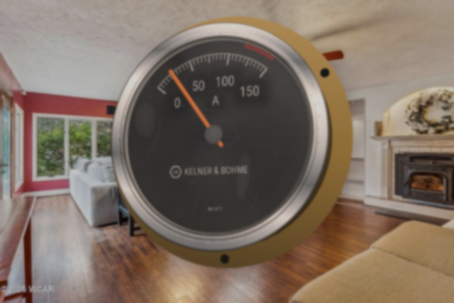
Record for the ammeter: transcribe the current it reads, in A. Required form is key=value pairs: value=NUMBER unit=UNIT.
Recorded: value=25 unit=A
